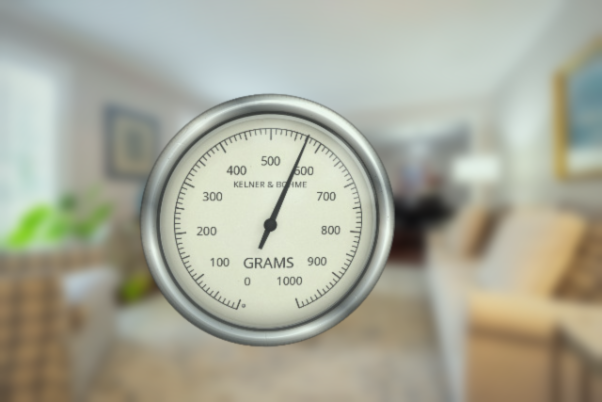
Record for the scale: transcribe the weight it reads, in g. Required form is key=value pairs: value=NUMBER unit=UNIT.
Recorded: value=570 unit=g
